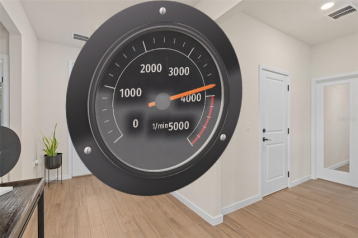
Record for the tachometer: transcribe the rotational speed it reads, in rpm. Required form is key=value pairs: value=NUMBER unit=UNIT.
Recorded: value=3800 unit=rpm
